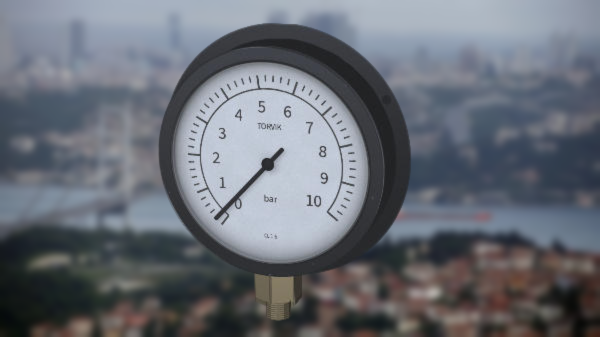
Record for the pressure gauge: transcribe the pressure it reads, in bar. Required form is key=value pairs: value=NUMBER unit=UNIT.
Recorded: value=0.2 unit=bar
